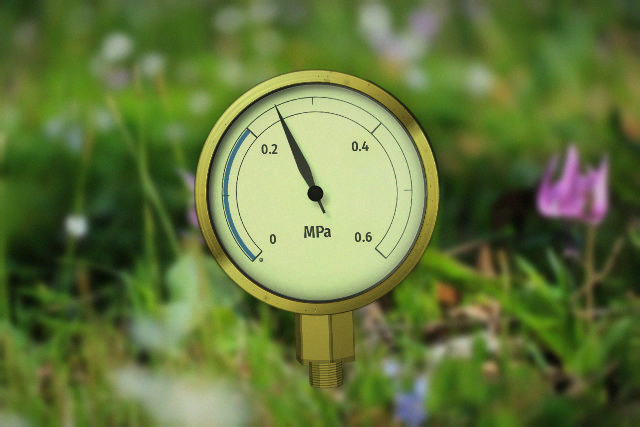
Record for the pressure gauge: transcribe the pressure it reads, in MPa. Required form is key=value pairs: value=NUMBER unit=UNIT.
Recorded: value=0.25 unit=MPa
